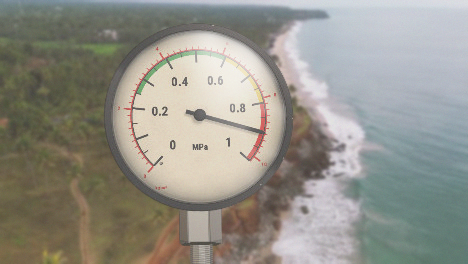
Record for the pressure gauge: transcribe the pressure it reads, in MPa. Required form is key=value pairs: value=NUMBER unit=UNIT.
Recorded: value=0.9 unit=MPa
